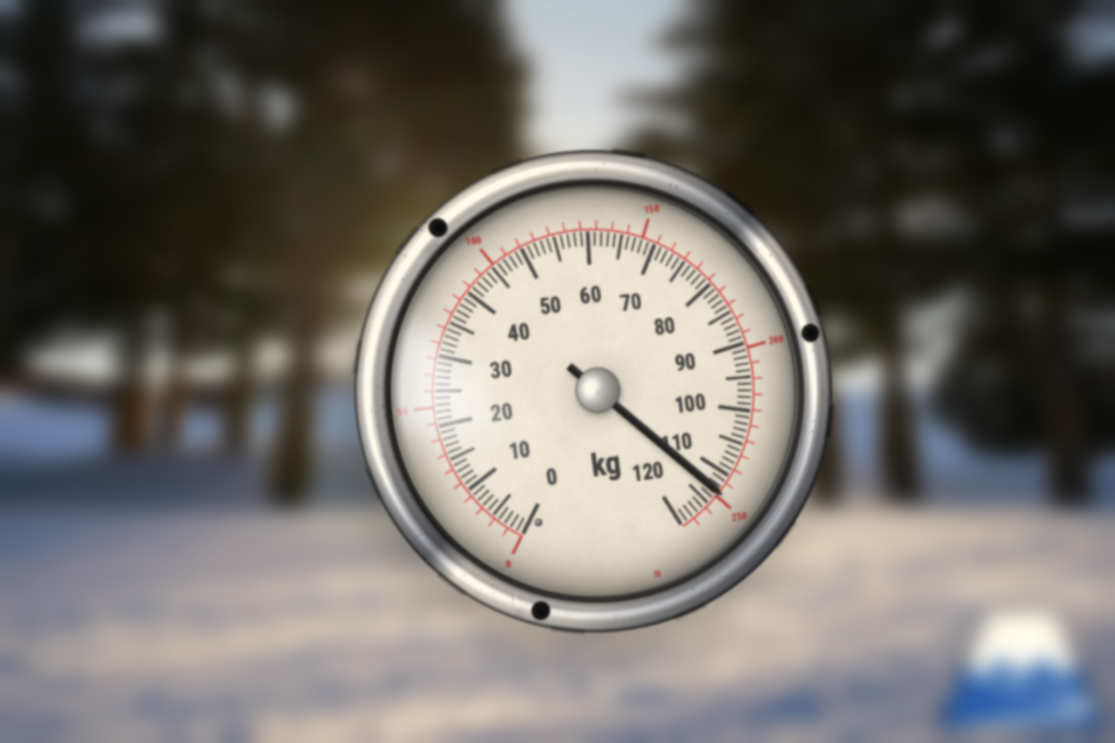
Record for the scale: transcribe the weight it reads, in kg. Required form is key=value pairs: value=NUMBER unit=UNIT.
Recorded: value=113 unit=kg
